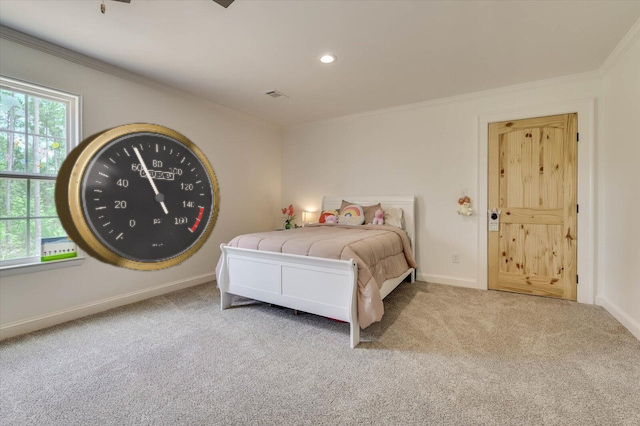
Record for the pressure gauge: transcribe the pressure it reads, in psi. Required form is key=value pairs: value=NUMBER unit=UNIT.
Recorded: value=65 unit=psi
